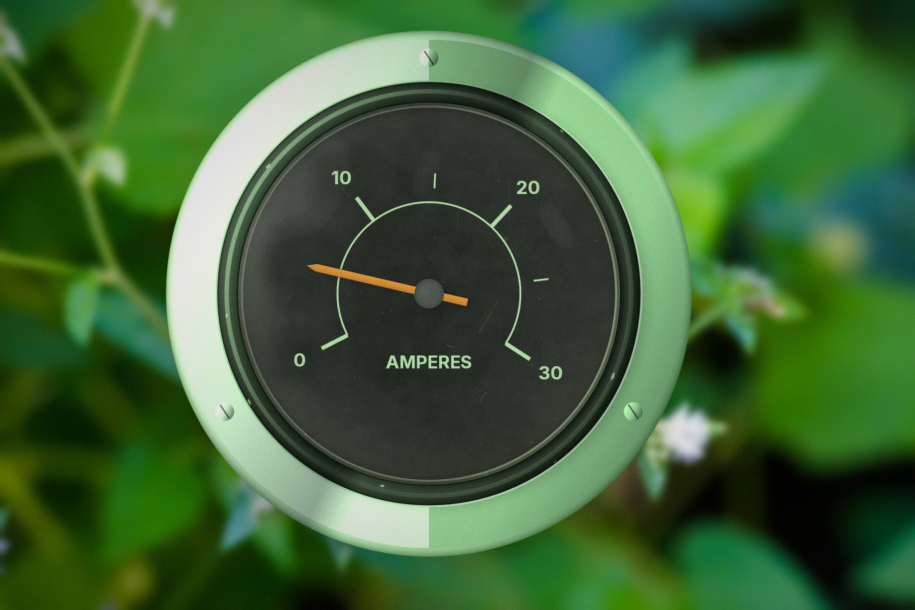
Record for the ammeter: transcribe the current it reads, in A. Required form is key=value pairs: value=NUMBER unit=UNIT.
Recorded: value=5 unit=A
